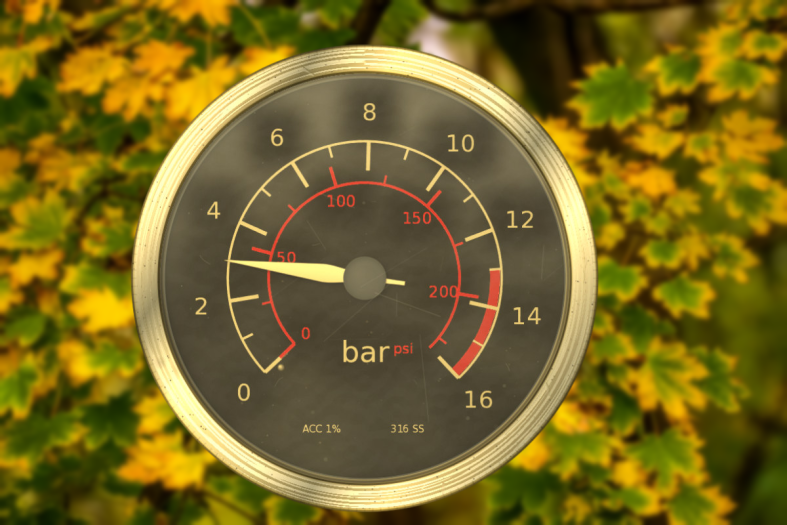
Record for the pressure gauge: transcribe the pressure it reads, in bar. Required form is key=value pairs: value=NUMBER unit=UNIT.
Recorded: value=3 unit=bar
